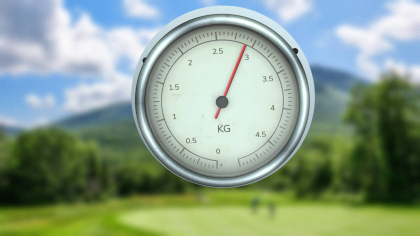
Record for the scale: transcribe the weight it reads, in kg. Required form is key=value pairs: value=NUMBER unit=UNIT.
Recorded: value=2.9 unit=kg
